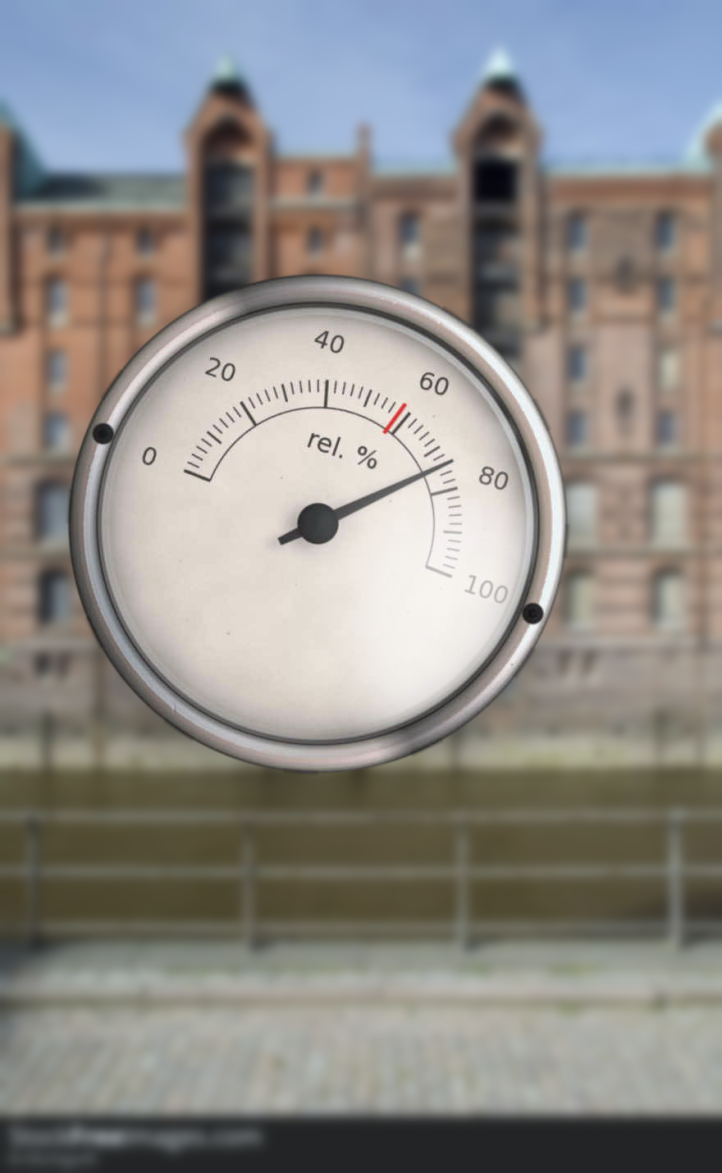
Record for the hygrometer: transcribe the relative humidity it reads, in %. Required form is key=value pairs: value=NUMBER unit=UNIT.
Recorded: value=74 unit=%
